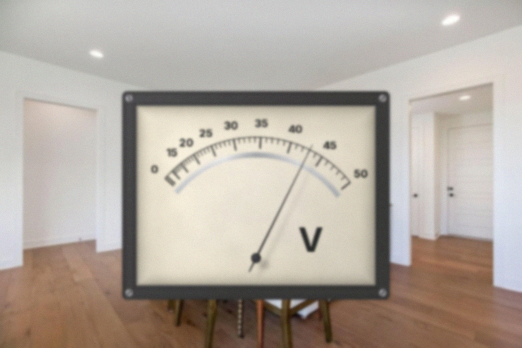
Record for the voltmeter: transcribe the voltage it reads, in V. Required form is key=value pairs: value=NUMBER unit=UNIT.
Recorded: value=43 unit=V
